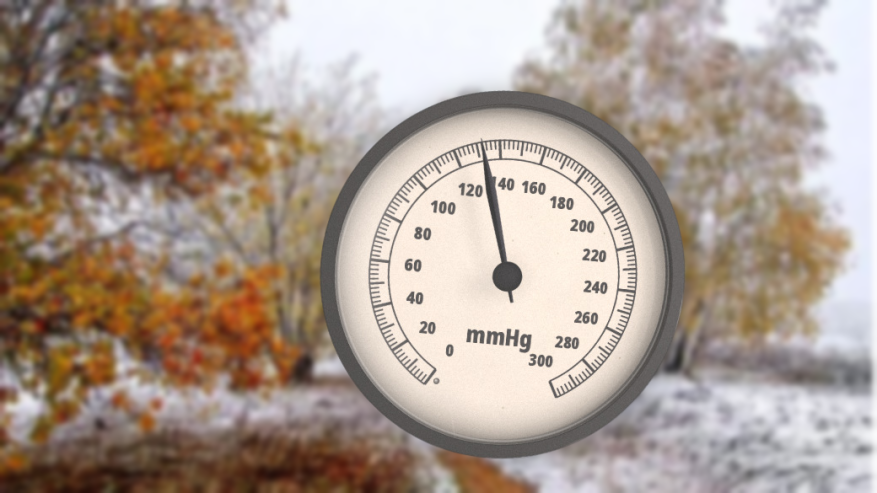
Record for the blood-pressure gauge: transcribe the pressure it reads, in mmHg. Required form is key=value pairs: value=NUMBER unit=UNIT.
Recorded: value=132 unit=mmHg
